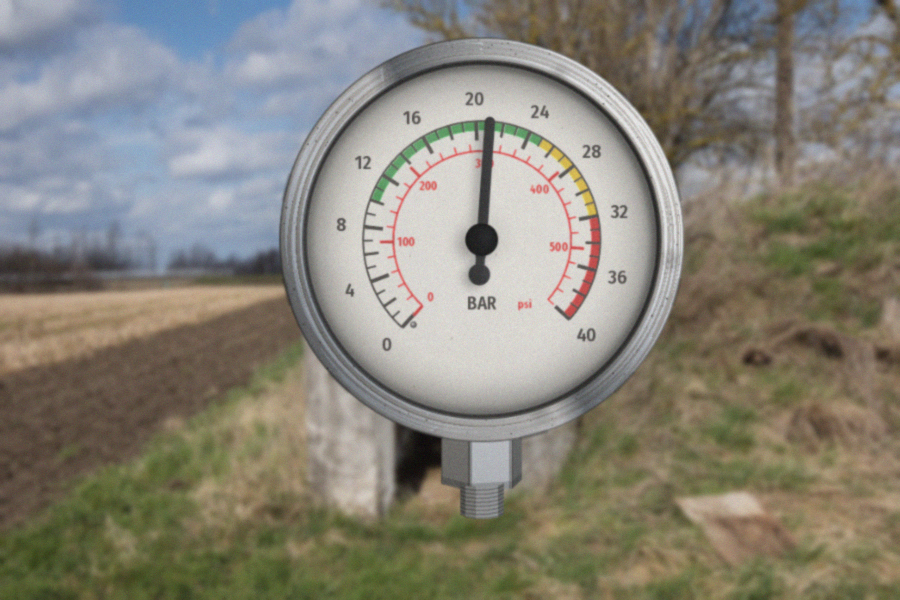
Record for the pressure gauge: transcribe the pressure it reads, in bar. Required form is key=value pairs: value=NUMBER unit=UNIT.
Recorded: value=21 unit=bar
